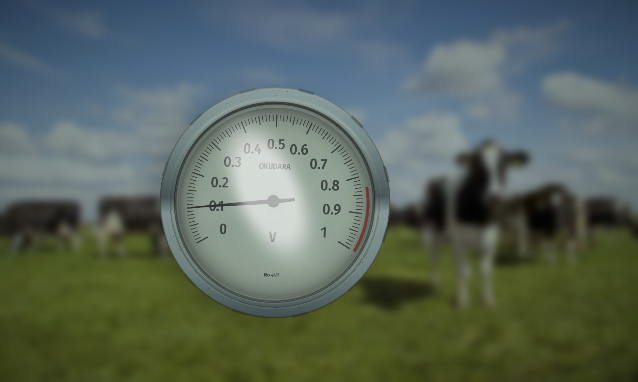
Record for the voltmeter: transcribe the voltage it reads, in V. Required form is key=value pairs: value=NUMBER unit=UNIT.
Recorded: value=0.1 unit=V
